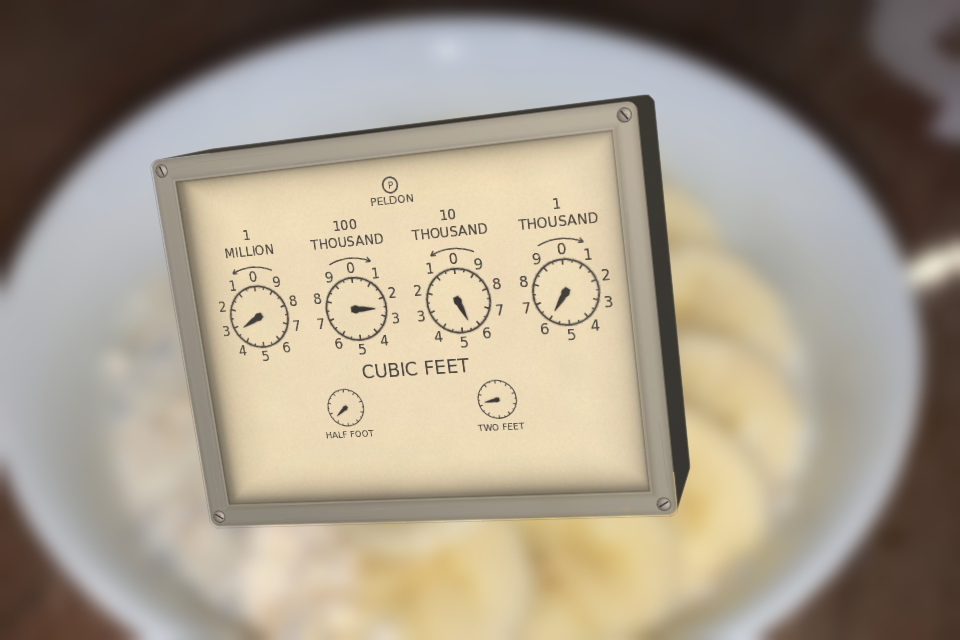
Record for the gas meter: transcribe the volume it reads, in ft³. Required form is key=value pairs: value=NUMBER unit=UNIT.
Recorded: value=325600 unit=ft³
